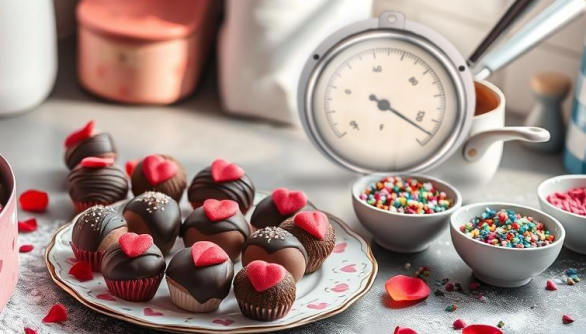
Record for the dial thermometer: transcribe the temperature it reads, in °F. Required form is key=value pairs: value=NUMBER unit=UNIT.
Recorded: value=130 unit=°F
